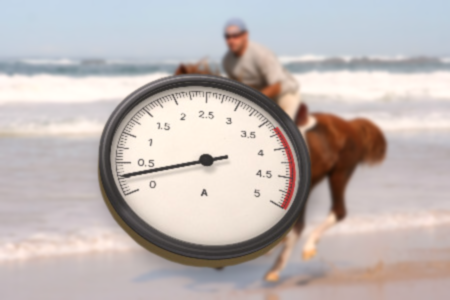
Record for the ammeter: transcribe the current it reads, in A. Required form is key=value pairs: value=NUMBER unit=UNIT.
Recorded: value=0.25 unit=A
